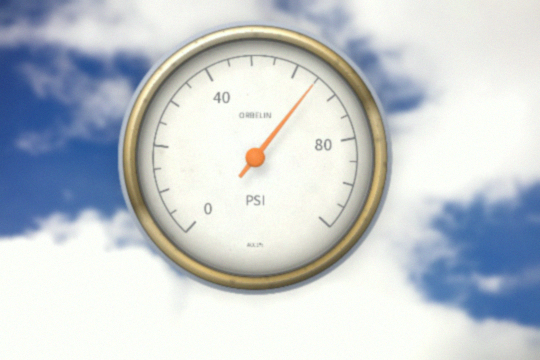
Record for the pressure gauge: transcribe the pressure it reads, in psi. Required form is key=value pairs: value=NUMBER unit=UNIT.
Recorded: value=65 unit=psi
